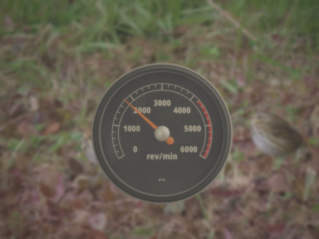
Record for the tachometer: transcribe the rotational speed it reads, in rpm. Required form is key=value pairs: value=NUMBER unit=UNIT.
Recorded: value=1800 unit=rpm
